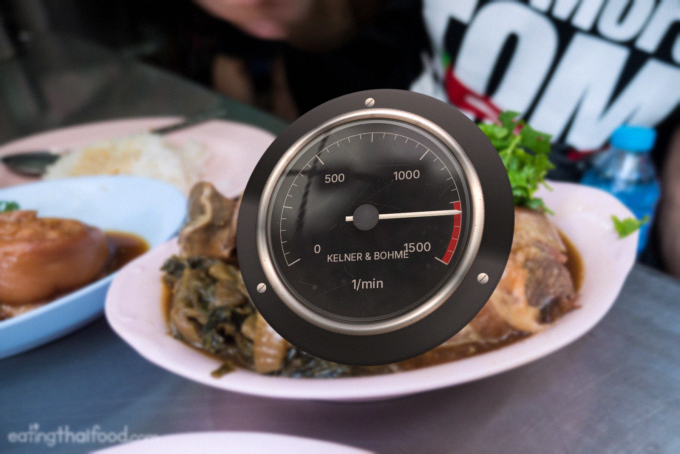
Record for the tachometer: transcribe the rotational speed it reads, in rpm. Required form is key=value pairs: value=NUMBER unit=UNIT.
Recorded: value=1300 unit=rpm
